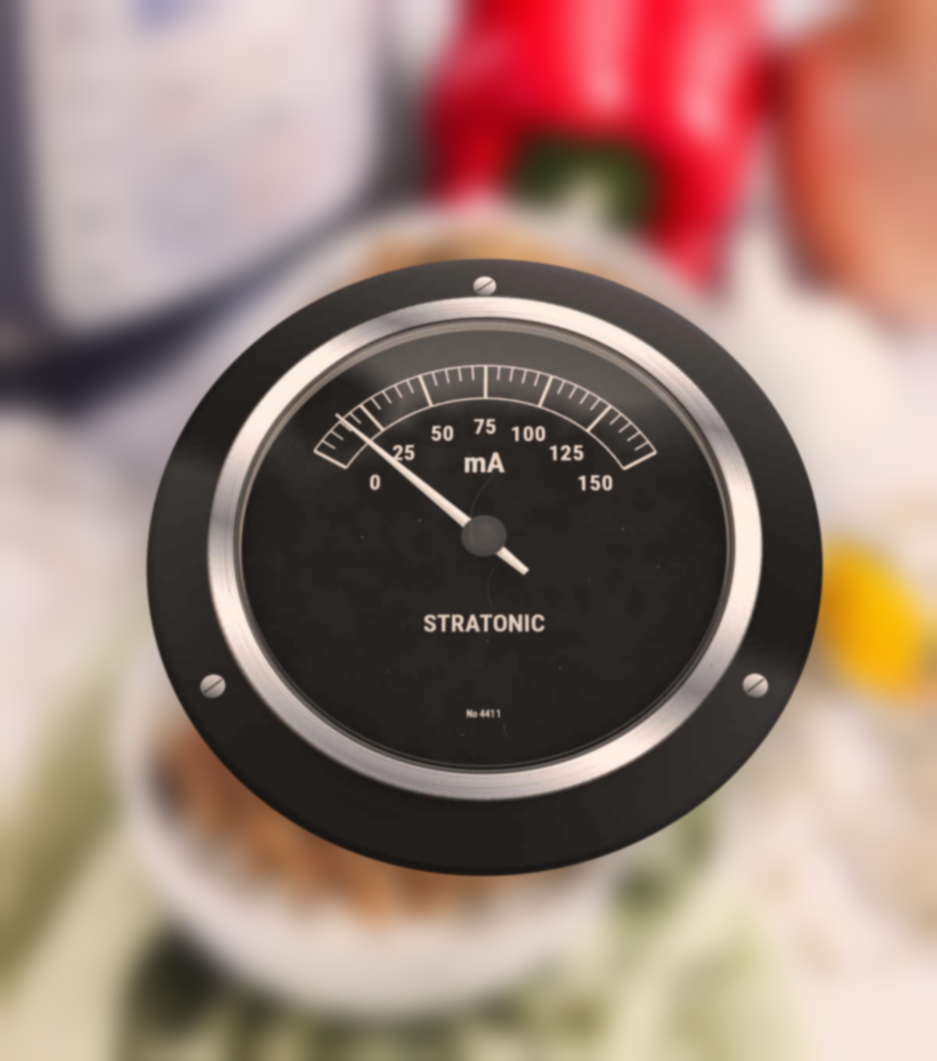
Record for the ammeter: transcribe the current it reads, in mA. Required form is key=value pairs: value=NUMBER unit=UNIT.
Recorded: value=15 unit=mA
